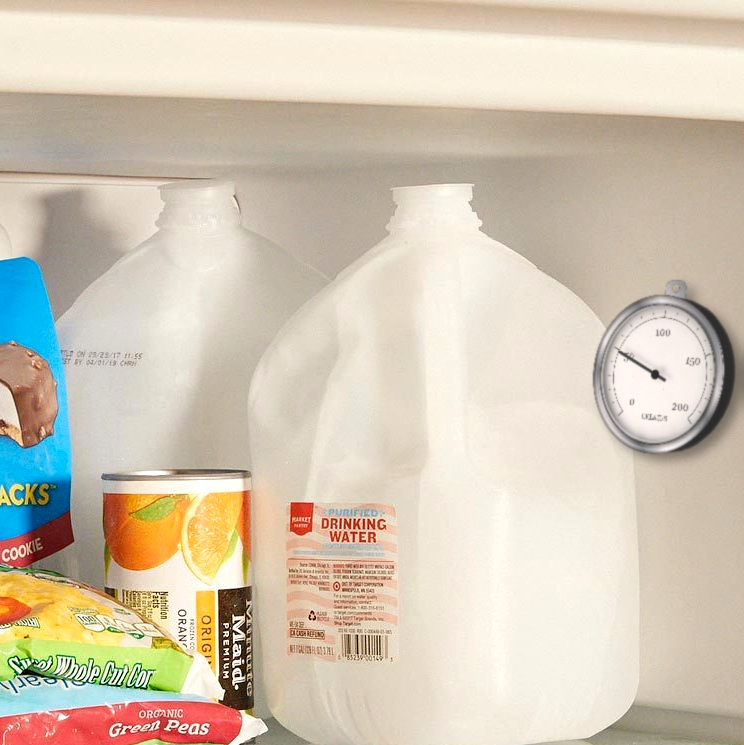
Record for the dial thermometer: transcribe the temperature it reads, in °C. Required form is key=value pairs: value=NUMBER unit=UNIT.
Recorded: value=50 unit=°C
